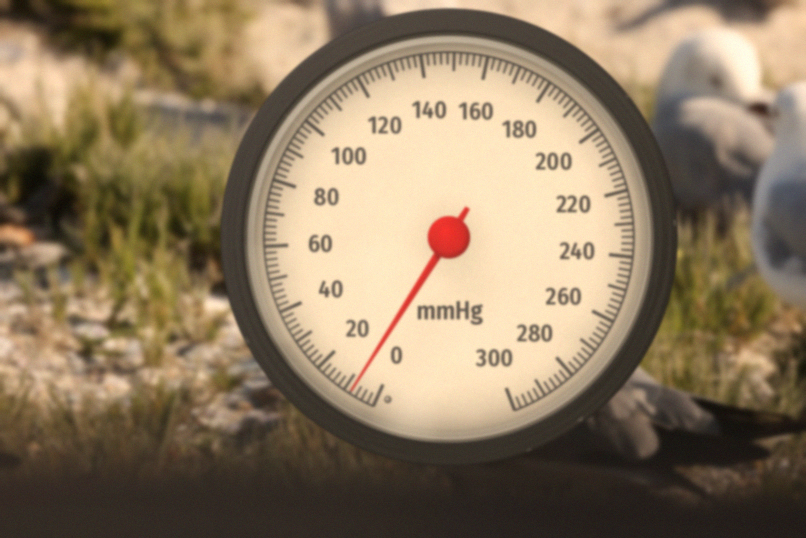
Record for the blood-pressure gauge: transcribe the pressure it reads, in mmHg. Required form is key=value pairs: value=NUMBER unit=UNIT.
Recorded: value=8 unit=mmHg
